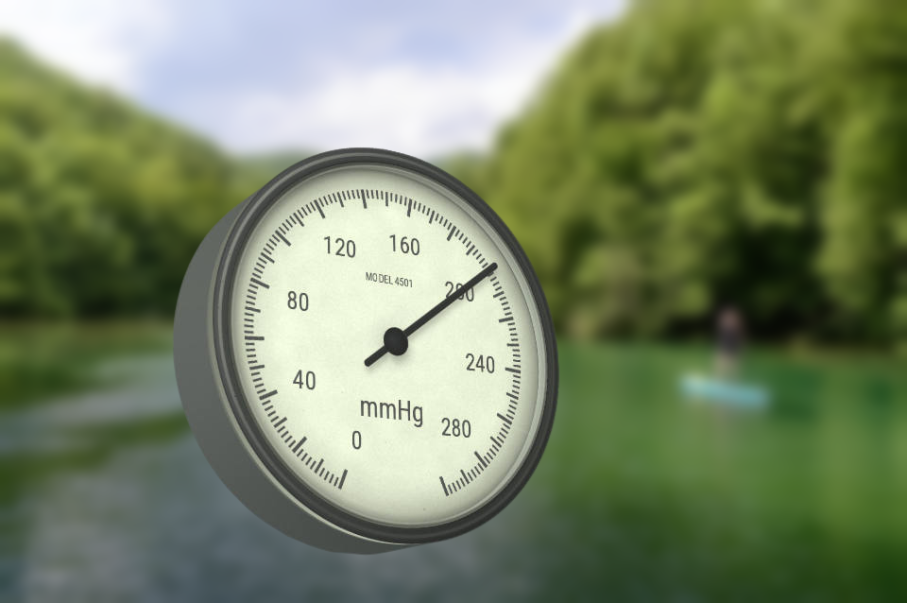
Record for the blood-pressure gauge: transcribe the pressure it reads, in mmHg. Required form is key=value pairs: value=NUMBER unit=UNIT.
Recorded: value=200 unit=mmHg
